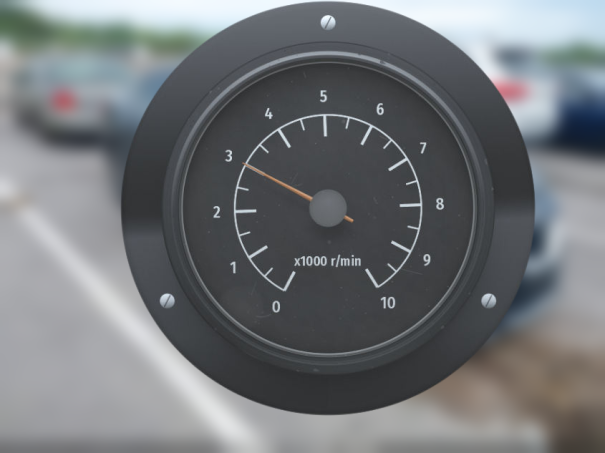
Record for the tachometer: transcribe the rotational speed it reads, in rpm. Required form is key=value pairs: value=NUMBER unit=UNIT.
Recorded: value=3000 unit=rpm
